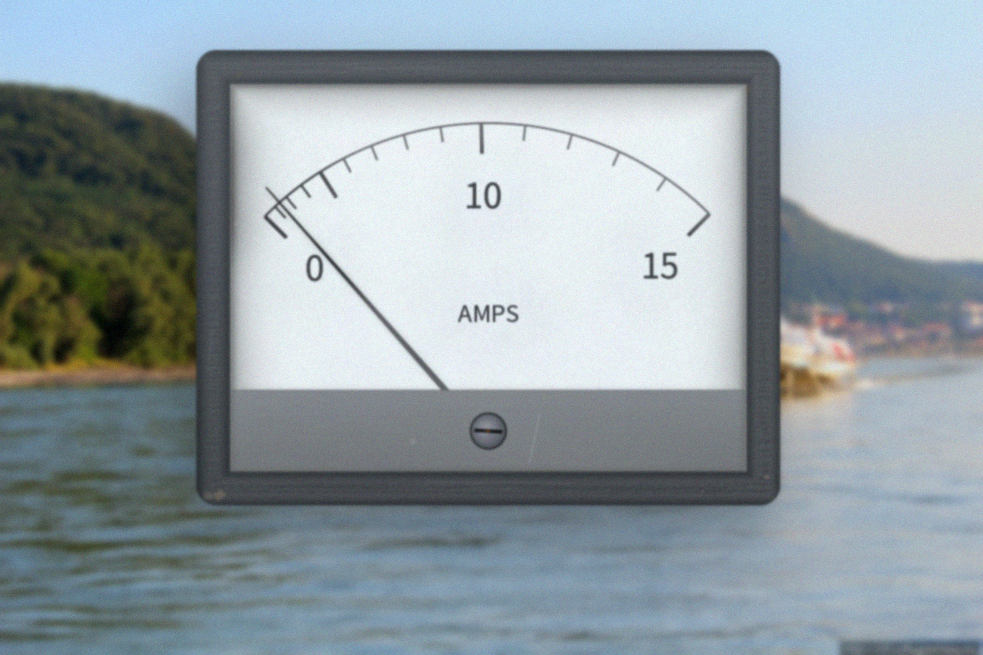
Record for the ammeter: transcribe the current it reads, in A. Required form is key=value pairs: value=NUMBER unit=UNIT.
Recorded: value=2.5 unit=A
